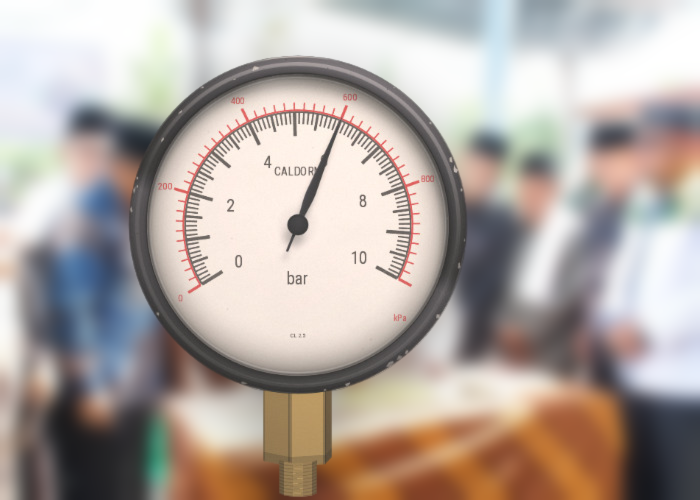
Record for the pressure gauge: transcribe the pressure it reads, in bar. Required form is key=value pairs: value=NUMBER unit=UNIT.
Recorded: value=6 unit=bar
